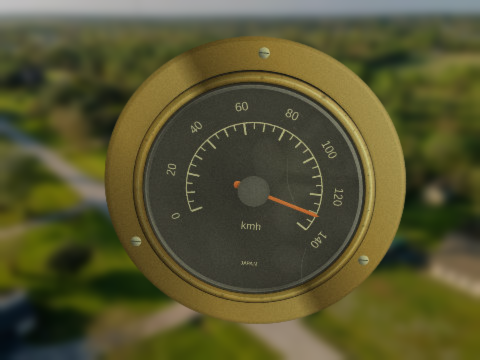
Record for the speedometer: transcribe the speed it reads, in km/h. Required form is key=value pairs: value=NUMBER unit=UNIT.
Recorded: value=130 unit=km/h
